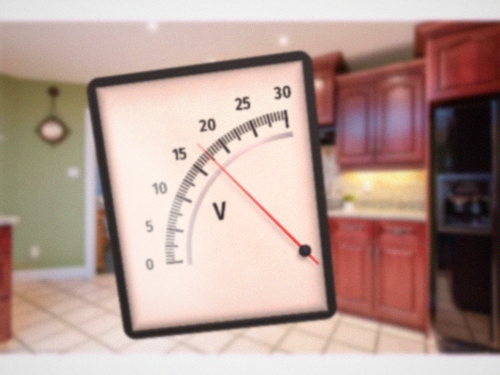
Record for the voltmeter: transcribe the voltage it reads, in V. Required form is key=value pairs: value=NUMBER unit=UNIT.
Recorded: value=17.5 unit=V
